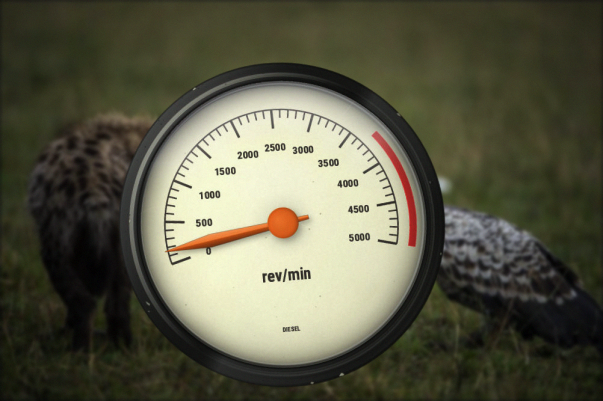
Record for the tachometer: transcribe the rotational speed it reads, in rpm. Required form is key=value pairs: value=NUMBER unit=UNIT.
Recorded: value=150 unit=rpm
